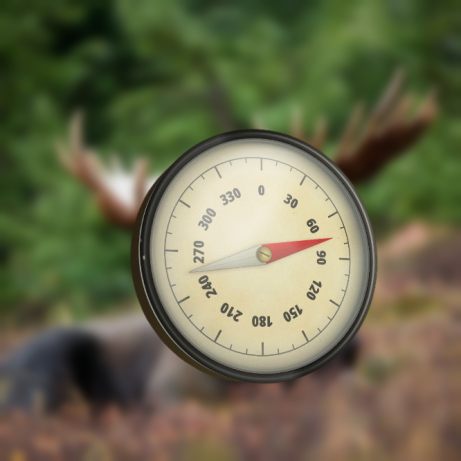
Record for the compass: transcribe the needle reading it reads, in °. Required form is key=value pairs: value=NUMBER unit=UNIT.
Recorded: value=75 unit=°
